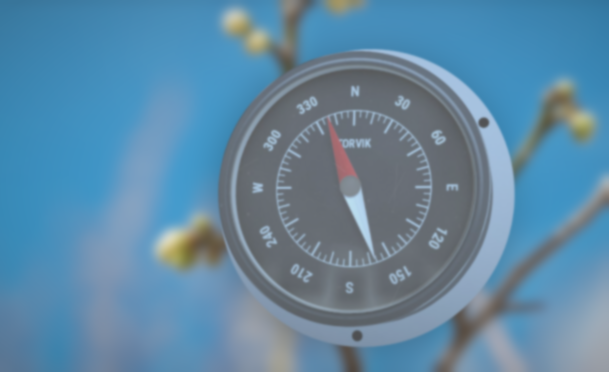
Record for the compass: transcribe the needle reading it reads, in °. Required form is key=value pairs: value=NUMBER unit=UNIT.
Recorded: value=340 unit=°
